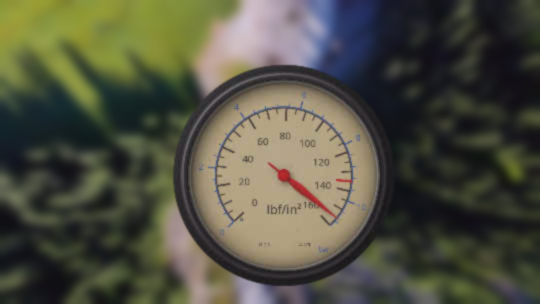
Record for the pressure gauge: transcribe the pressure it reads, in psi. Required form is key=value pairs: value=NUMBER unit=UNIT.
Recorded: value=155 unit=psi
